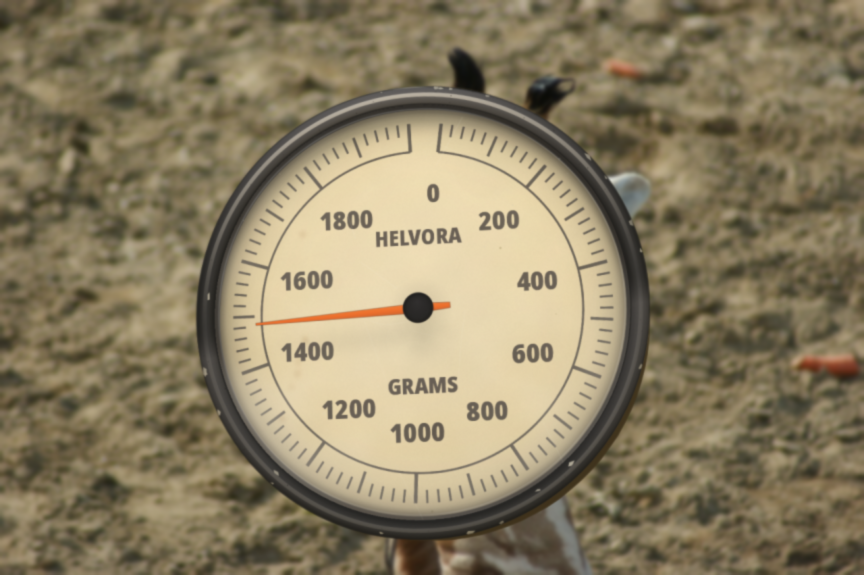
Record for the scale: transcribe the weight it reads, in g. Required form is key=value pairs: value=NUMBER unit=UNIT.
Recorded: value=1480 unit=g
